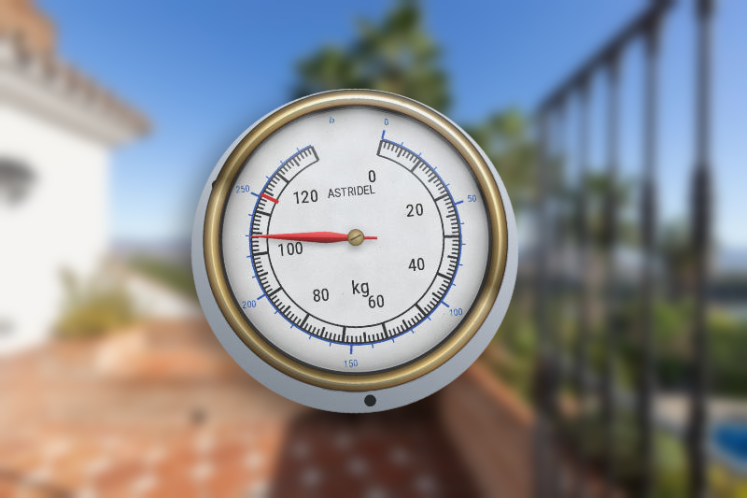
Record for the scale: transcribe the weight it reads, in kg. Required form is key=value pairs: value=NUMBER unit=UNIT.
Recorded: value=104 unit=kg
